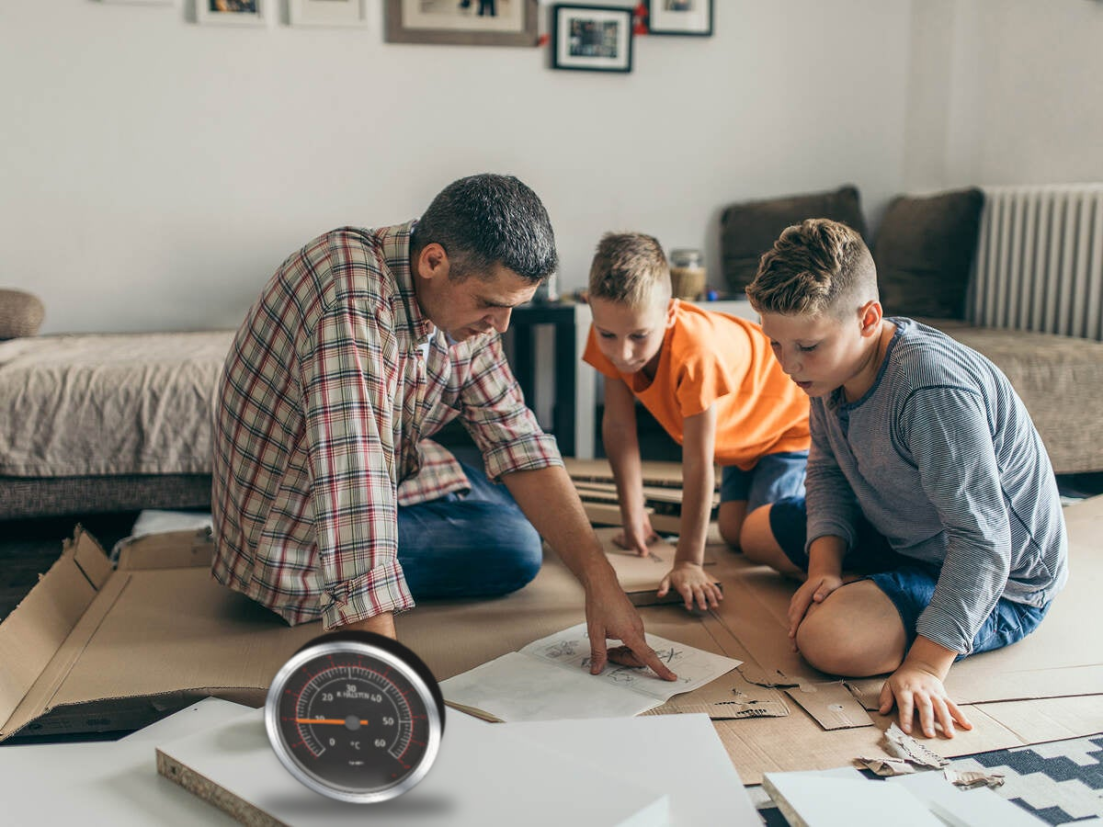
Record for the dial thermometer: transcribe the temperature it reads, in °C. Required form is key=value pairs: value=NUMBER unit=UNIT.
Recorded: value=10 unit=°C
